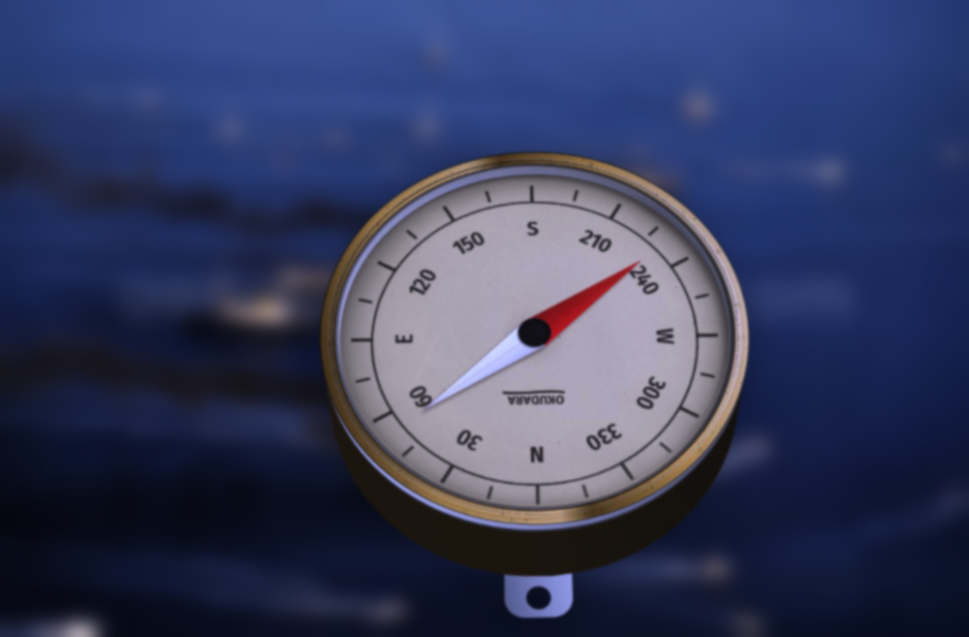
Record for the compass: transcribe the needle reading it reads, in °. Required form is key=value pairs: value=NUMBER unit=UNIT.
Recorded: value=232.5 unit=°
